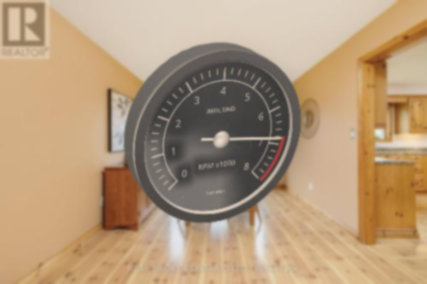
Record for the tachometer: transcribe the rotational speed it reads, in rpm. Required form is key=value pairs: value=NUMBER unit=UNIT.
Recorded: value=6800 unit=rpm
